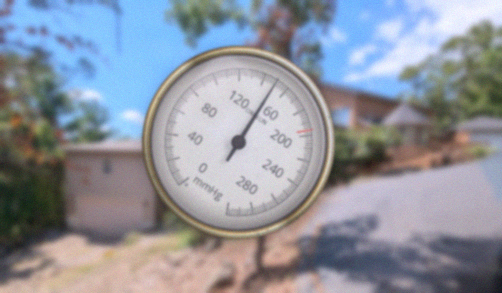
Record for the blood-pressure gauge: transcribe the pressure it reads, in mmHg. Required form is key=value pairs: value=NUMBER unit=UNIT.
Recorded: value=150 unit=mmHg
